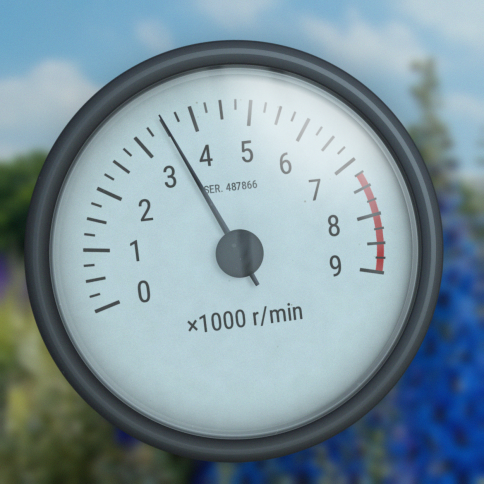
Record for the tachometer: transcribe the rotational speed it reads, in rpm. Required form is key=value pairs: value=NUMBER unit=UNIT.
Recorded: value=3500 unit=rpm
